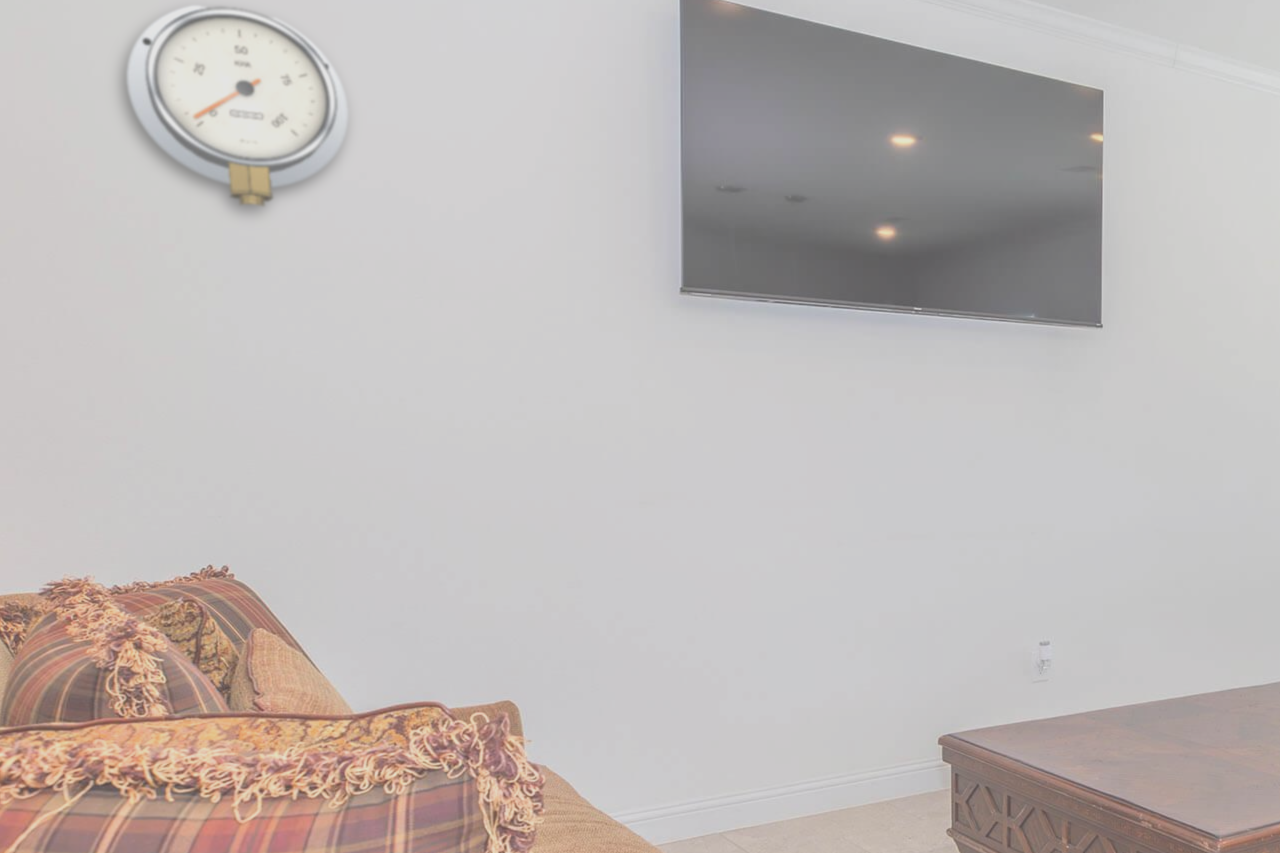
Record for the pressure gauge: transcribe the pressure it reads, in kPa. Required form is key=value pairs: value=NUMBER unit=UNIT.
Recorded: value=2.5 unit=kPa
